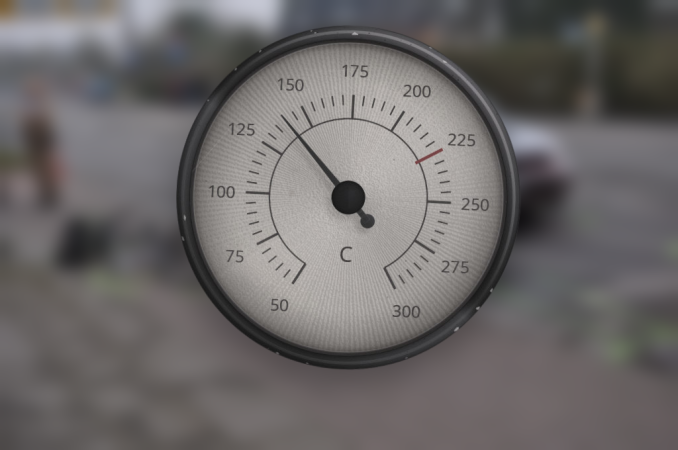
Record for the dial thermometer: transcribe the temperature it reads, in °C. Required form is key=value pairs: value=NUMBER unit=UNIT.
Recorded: value=140 unit=°C
